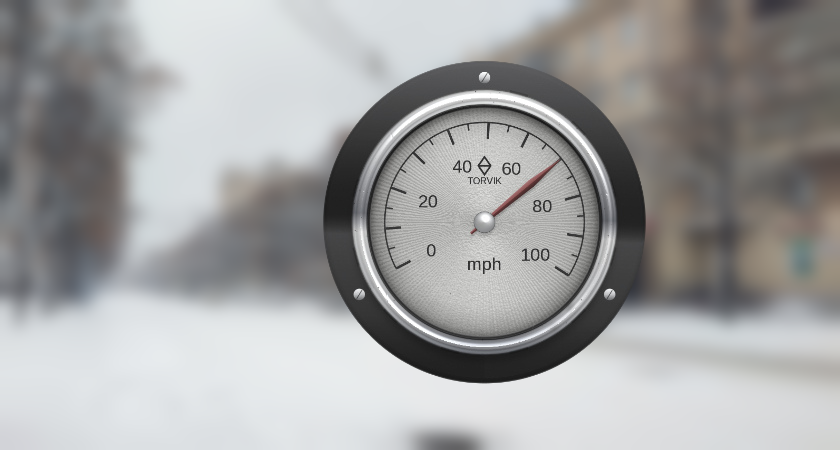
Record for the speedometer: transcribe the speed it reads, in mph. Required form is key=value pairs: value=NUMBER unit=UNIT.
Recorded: value=70 unit=mph
